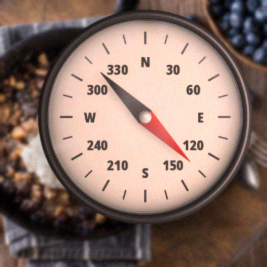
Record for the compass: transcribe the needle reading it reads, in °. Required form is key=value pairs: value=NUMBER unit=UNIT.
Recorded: value=135 unit=°
